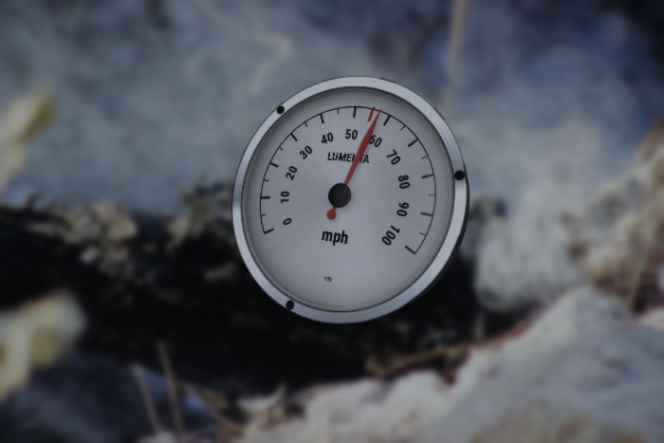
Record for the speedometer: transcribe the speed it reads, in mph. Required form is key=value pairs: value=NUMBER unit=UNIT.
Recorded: value=57.5 unit=mph
